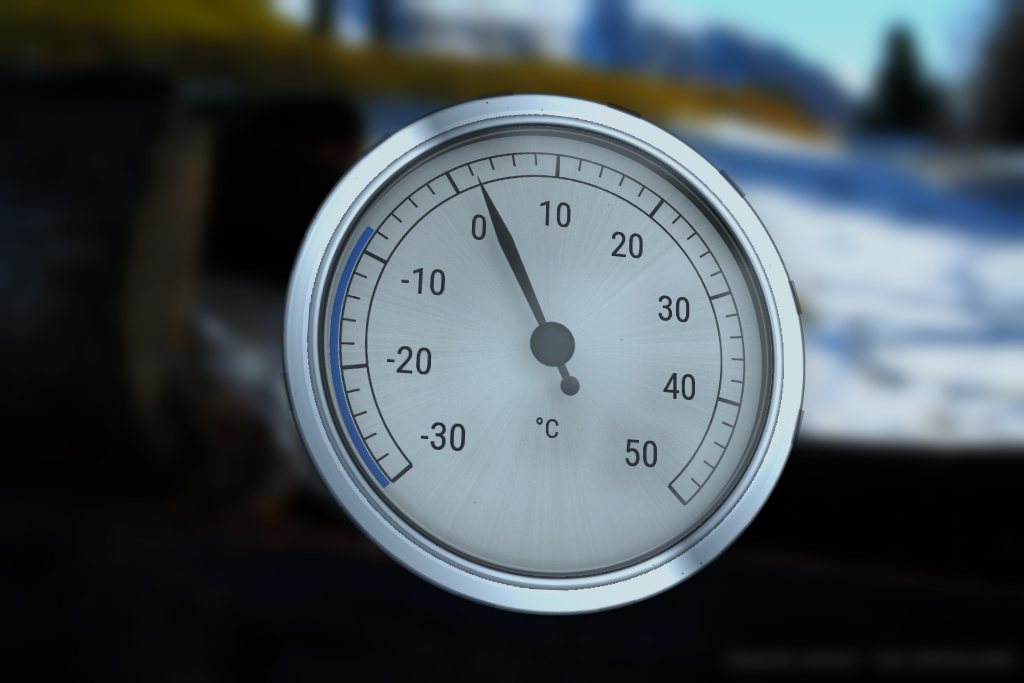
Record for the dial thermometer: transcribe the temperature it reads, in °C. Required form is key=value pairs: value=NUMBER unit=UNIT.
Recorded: value=2 unit=°C
